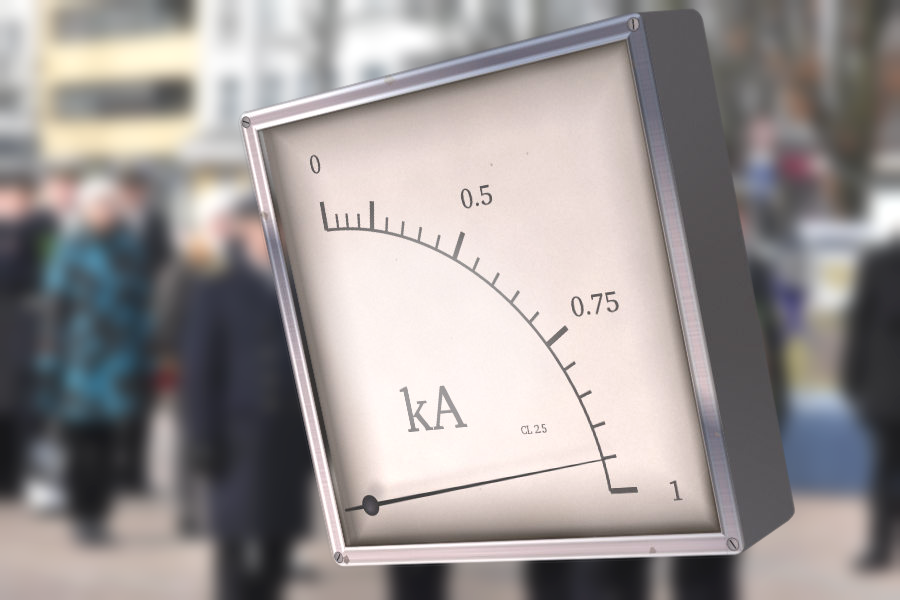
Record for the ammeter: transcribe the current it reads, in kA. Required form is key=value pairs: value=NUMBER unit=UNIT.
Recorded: value=0.95 unit=kA
